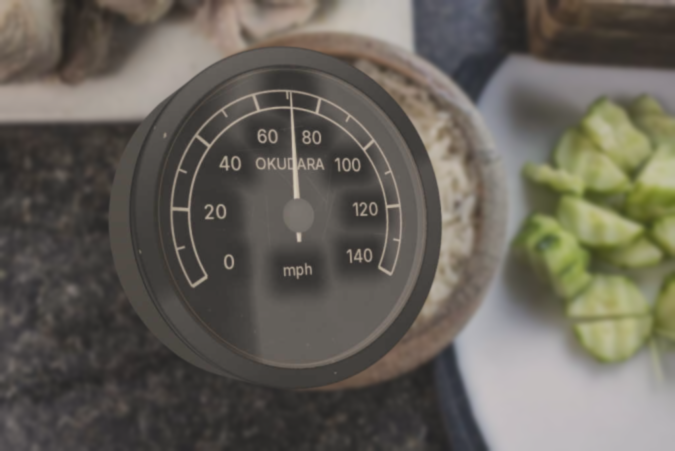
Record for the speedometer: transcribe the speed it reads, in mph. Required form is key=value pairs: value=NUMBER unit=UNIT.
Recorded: value=70 unit=mph
